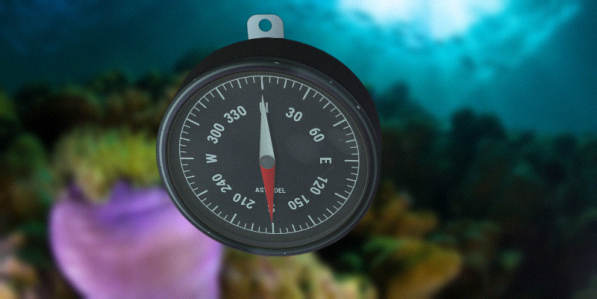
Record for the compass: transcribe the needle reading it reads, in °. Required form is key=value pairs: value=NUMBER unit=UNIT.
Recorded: value=180 unit=°
